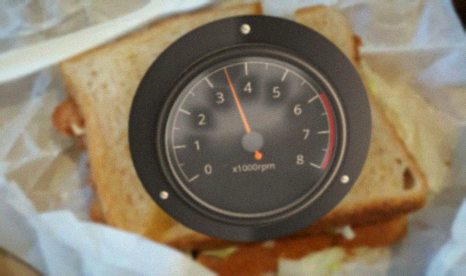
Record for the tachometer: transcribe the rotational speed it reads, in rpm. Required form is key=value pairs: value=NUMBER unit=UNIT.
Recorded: value=3500 unit=rpm
